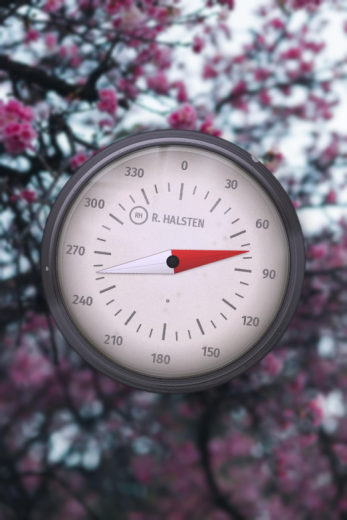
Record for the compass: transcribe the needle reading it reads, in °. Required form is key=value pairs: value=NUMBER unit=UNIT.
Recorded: value=75 unit=°
